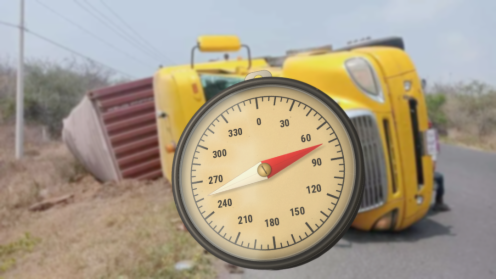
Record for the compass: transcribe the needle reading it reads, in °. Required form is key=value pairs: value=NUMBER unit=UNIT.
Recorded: value=75 unit=°
